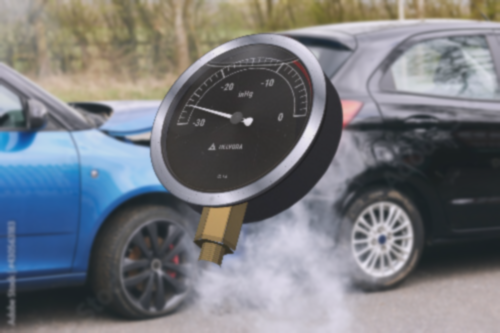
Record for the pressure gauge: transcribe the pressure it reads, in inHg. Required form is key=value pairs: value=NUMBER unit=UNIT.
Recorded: value=-27 unit=inHg
